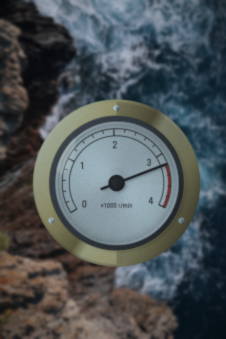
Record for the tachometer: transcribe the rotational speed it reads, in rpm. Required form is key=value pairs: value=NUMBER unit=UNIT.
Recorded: value=3200 unit=rpm
